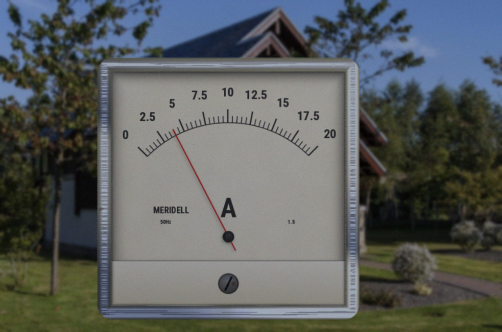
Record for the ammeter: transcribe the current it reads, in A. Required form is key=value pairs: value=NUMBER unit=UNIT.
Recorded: value=4 unit=A
